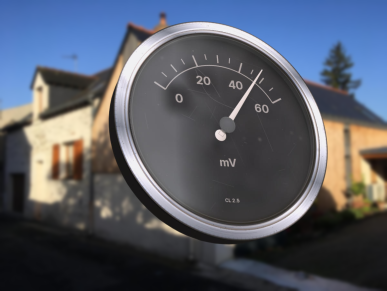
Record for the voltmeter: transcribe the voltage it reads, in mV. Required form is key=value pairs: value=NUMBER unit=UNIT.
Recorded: value=47.5 unit=mV
